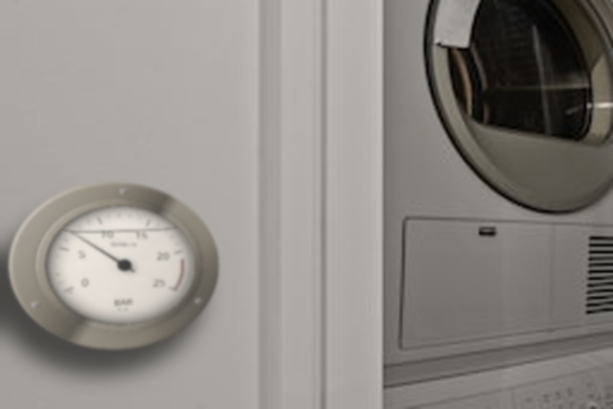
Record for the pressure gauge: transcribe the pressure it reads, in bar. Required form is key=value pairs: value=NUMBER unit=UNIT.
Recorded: value=7 unit=bar
